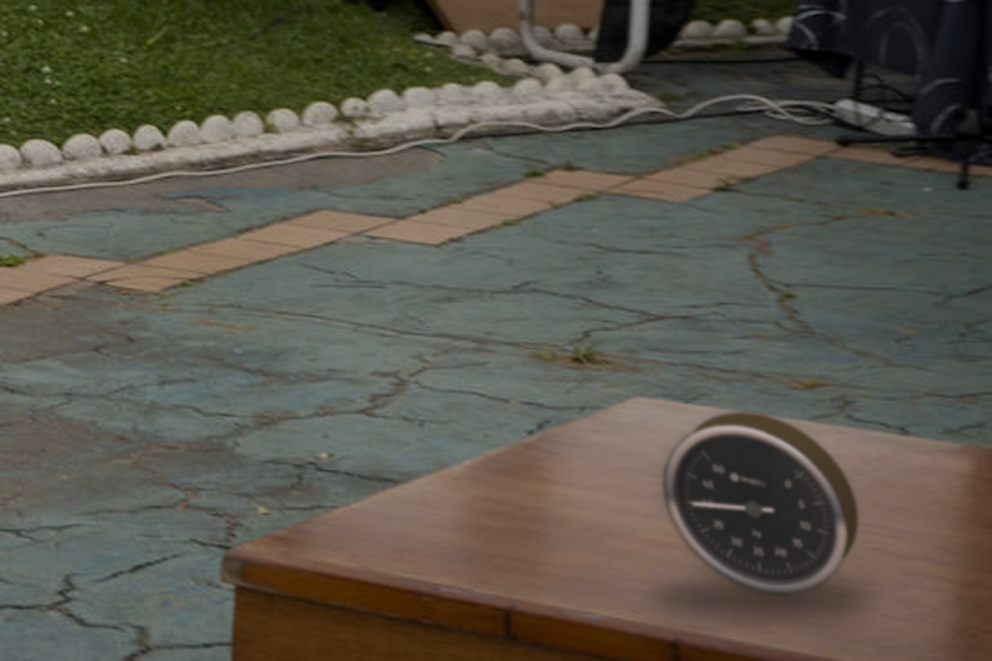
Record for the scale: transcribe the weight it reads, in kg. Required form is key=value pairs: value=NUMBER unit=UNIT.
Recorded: value=40 unit=kg
